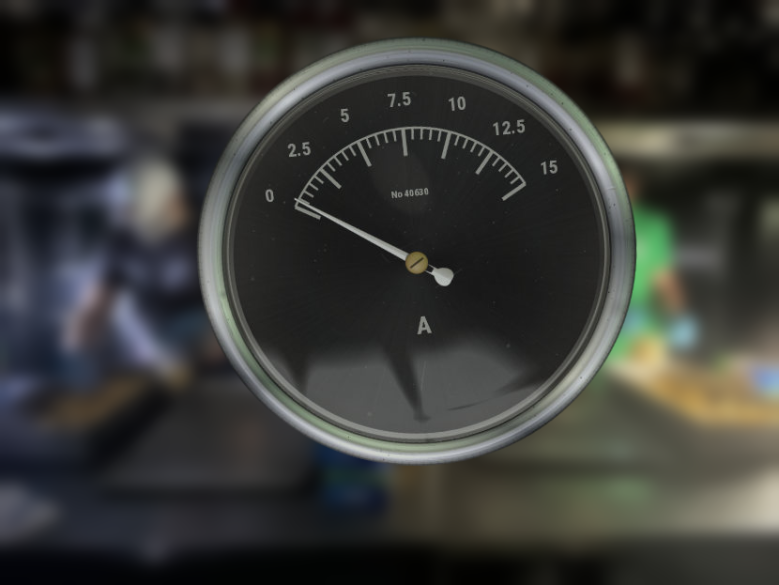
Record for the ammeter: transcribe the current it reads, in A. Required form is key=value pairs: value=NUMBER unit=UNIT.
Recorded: value=0.5 unit=A
